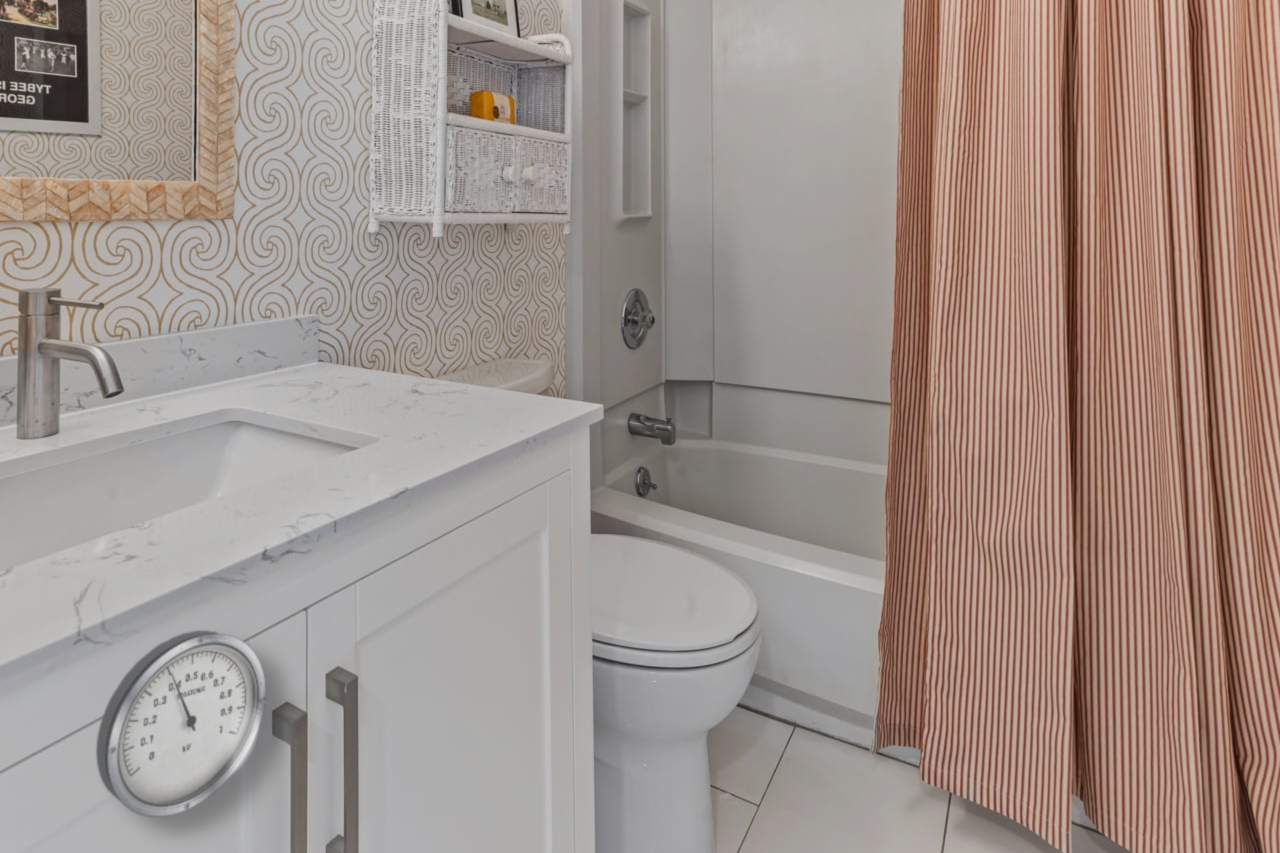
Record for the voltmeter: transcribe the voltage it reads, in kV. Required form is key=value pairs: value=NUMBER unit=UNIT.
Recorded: value=0.4 unit=kV
